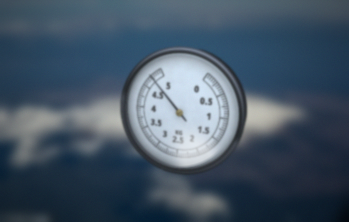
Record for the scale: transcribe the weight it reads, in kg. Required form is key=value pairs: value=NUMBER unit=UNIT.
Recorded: value=4.75 unit=kg
